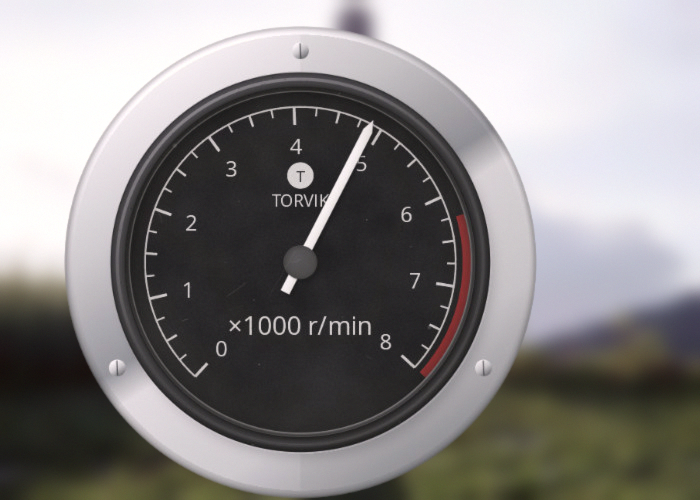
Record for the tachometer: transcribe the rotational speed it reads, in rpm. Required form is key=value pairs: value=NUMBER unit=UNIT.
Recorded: value=4875 unit=rpm
